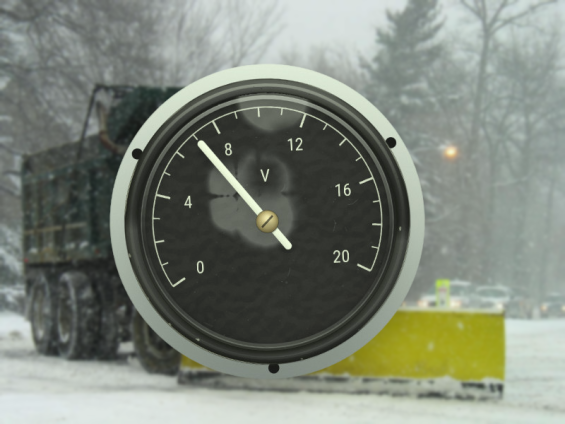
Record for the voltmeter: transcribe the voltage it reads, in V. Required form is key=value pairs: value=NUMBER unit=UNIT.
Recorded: value=7 unit=V
